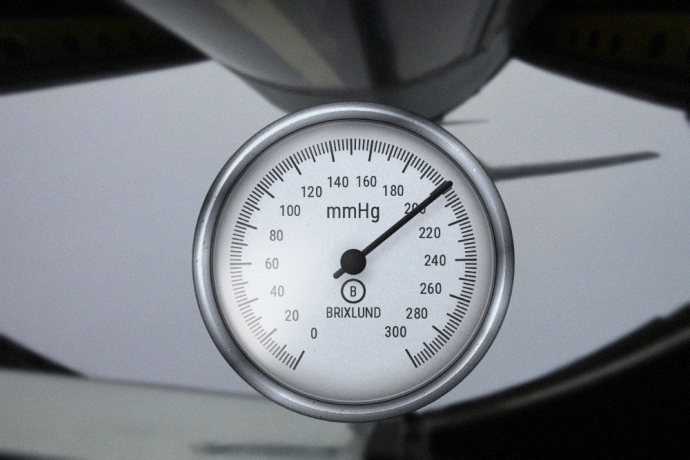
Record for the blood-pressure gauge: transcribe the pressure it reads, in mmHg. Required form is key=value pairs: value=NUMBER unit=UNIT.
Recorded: value=202 unit=mmHg
